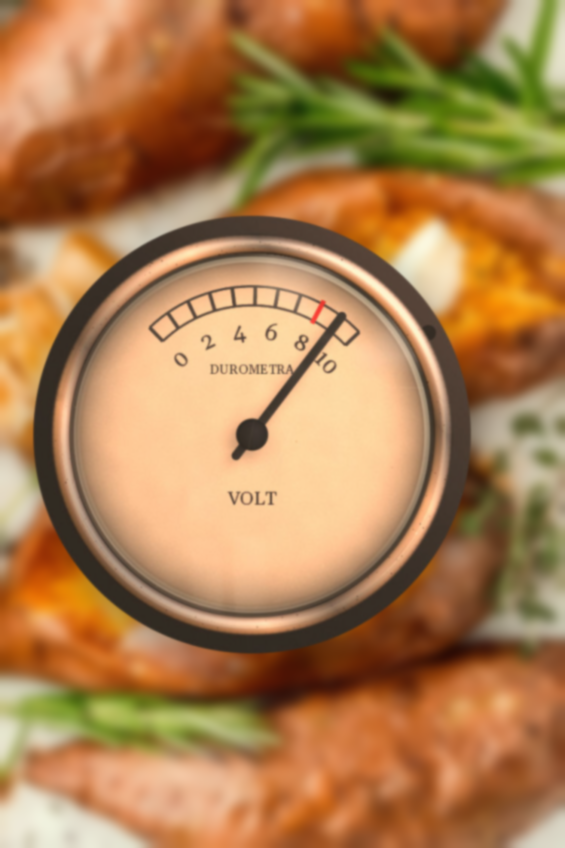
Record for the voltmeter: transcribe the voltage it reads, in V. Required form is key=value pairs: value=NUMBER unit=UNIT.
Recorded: value=9 unit=V
